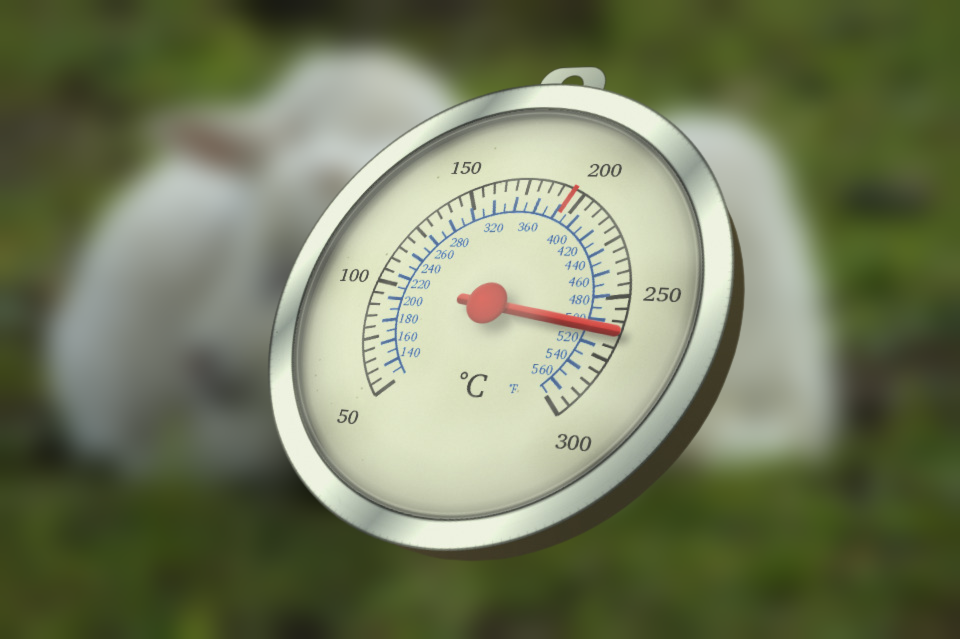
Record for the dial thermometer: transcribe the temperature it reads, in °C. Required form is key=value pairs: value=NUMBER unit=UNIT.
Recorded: value=265 unit=°C
